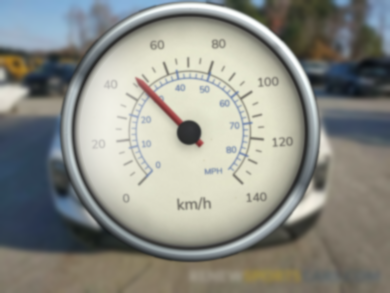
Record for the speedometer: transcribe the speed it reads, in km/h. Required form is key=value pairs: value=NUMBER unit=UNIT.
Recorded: value=47.5 unit=km/h
